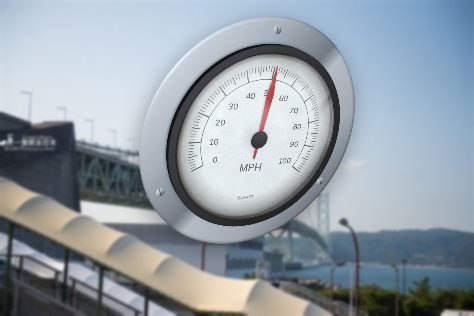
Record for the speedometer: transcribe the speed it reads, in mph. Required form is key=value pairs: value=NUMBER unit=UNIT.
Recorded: value=50 unit=mph
